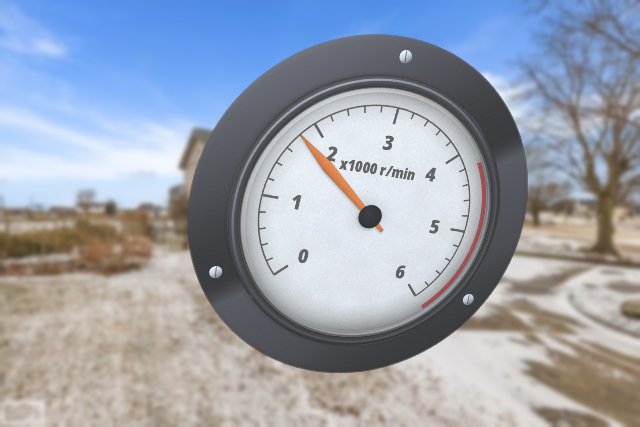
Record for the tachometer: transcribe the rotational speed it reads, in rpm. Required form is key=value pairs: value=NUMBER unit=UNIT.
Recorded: value=1800 unit=rpm
